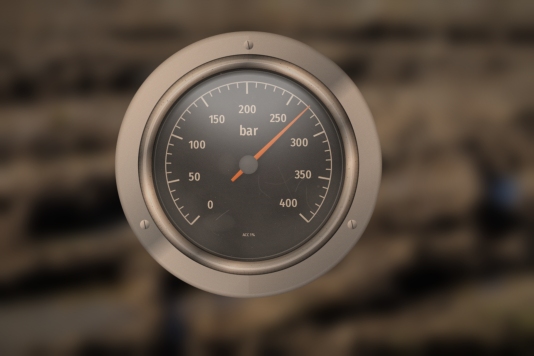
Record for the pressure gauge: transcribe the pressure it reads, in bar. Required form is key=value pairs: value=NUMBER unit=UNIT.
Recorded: value=270 unit=bar
